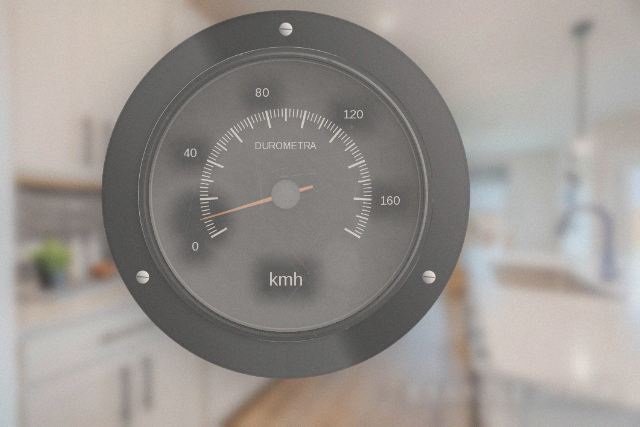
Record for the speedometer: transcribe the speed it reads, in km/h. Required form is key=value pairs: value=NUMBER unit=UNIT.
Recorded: value=10 unit=km/h
